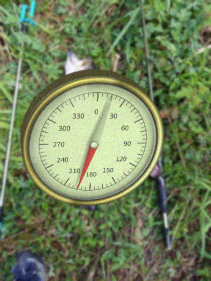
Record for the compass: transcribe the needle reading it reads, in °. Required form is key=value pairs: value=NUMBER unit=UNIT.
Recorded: value=195 unit=°
